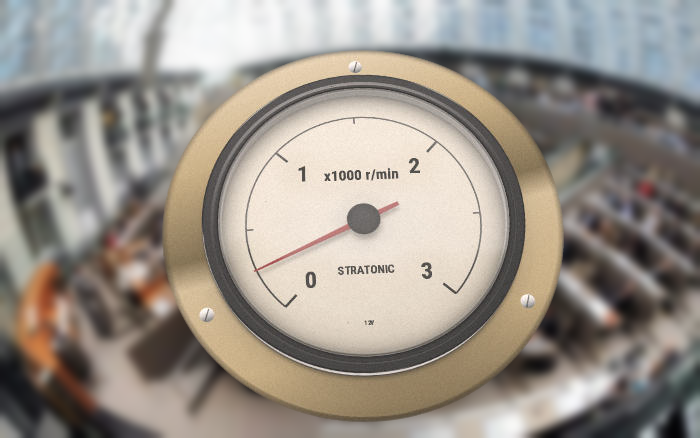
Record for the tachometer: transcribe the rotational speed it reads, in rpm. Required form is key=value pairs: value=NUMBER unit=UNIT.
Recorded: value=250 unit=rpm
